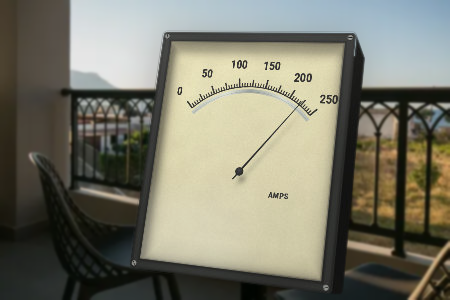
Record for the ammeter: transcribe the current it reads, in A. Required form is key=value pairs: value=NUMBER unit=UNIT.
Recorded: value=225 unit=A
